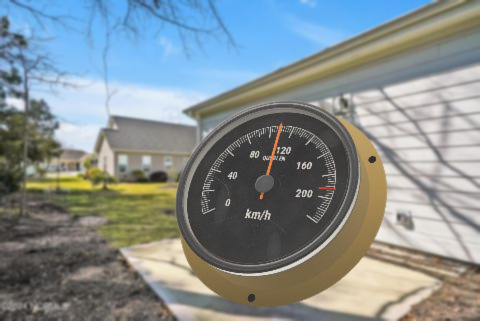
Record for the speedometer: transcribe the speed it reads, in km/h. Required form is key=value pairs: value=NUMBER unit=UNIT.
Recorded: value=110 unit=km/h
